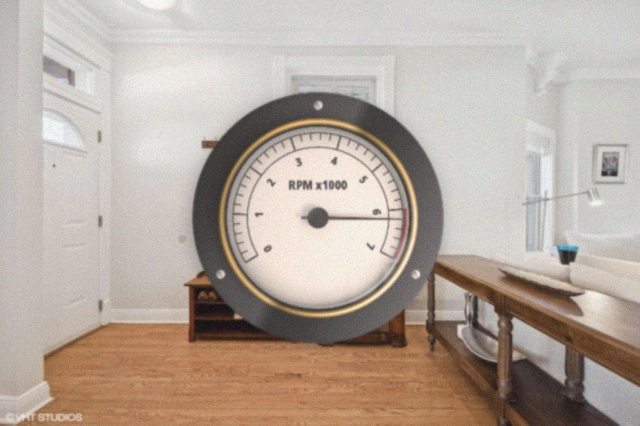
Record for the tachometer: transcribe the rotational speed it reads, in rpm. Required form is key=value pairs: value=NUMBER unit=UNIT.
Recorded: value=6200 unit=rpm
